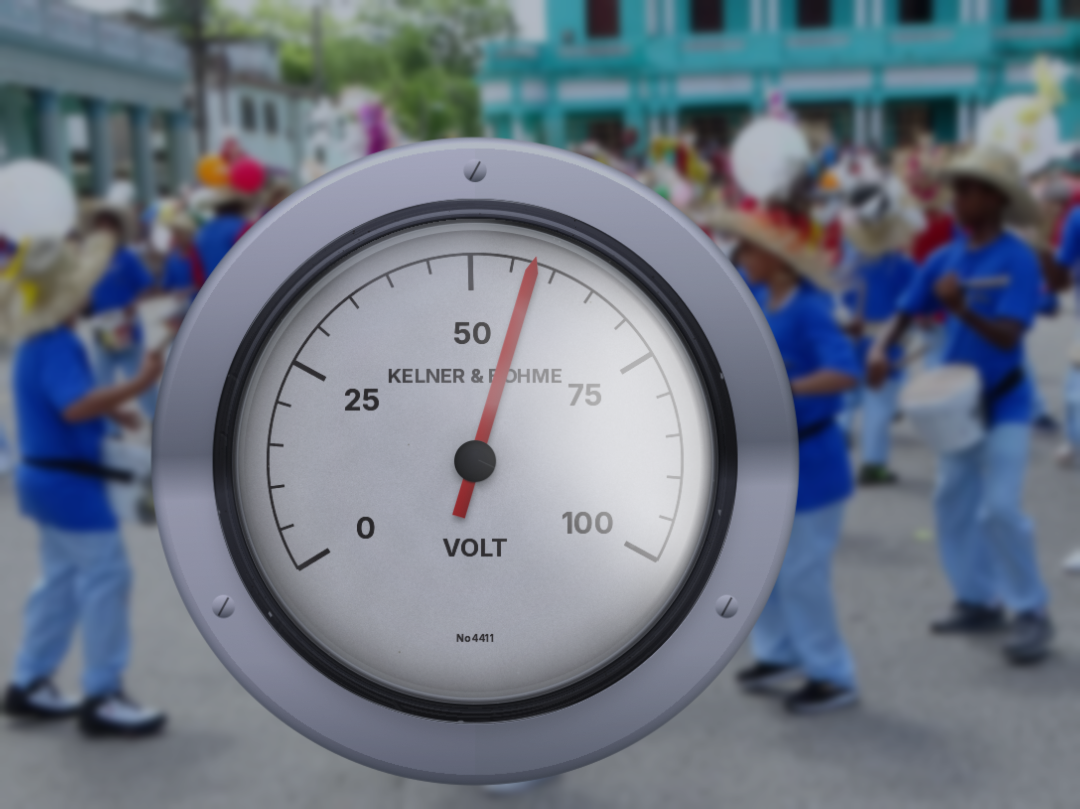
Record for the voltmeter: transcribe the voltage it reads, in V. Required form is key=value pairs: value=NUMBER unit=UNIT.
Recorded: value=57.5 unit=V
